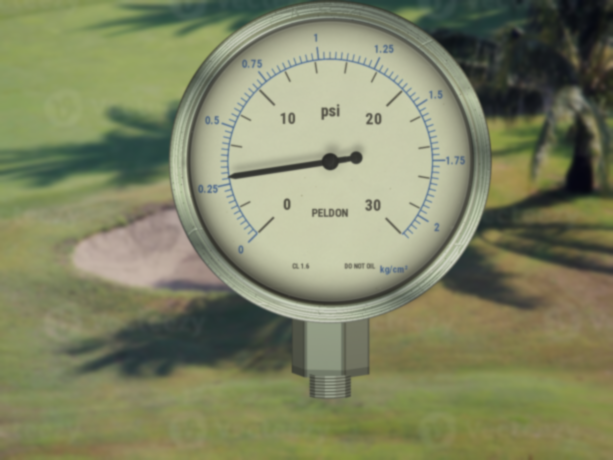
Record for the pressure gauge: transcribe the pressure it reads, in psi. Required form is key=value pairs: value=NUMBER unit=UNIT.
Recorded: value=4 unit=psi
